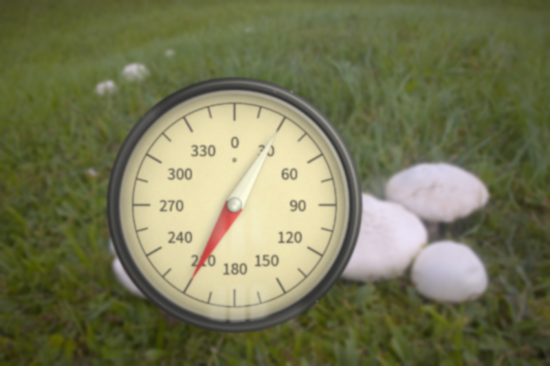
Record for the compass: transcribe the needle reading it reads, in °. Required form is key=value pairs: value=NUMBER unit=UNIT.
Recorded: value=210 unit=°
